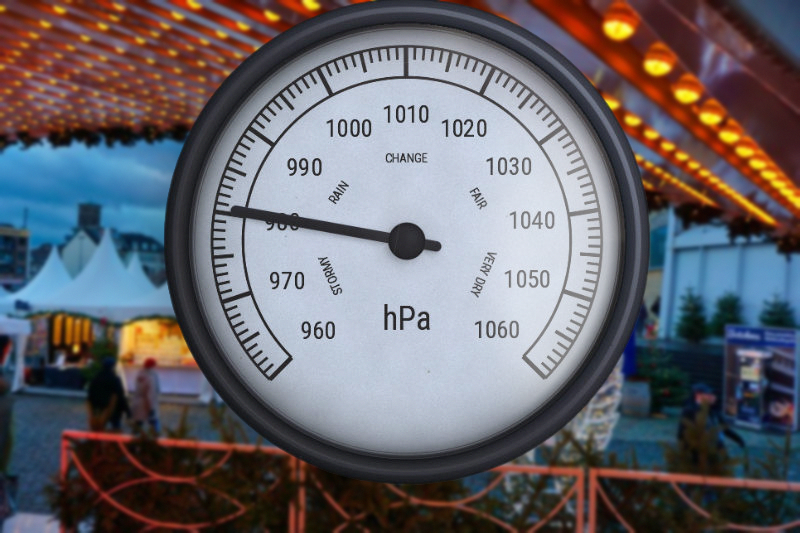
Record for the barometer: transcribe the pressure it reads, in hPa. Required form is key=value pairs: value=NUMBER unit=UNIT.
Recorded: value=980.5 unit=hPa
